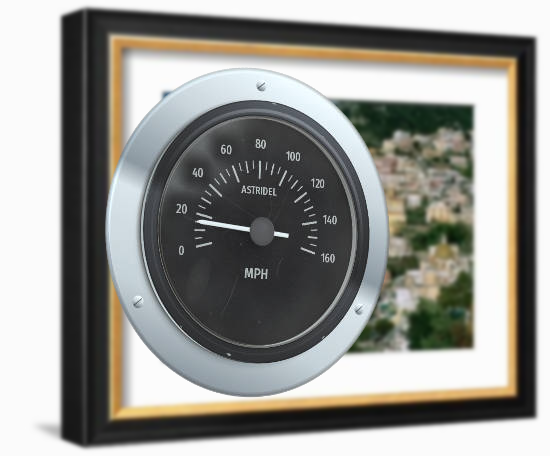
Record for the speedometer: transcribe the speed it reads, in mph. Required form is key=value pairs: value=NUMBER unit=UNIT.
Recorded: value=15 unit=mph
